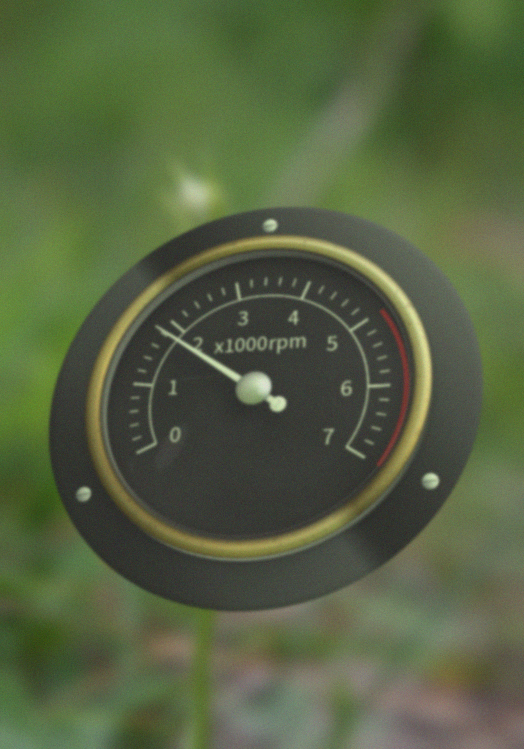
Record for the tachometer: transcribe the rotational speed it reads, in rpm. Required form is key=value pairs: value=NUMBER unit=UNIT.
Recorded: value=1800 unit=rpm
